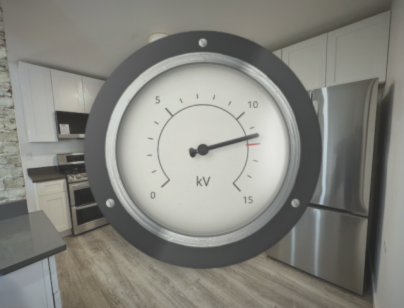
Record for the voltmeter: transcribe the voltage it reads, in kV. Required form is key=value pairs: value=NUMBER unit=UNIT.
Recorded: value=11.5 unit=kV
